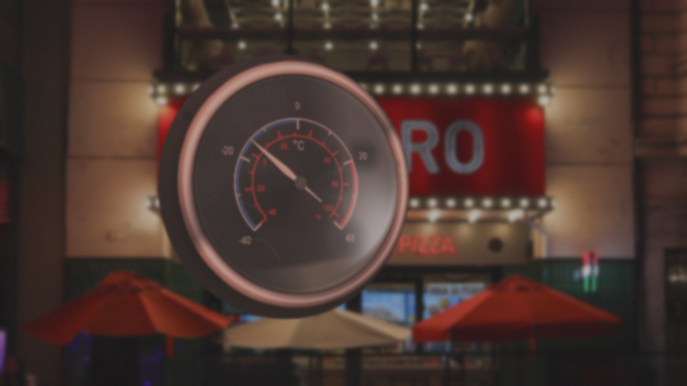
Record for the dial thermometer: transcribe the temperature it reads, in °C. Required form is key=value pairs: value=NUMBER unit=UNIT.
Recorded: value=-15 unit=°C
